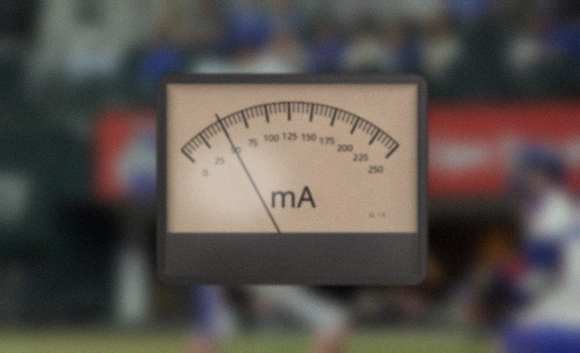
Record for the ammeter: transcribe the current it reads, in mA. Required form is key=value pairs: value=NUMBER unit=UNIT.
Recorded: value=50 unit=mA
